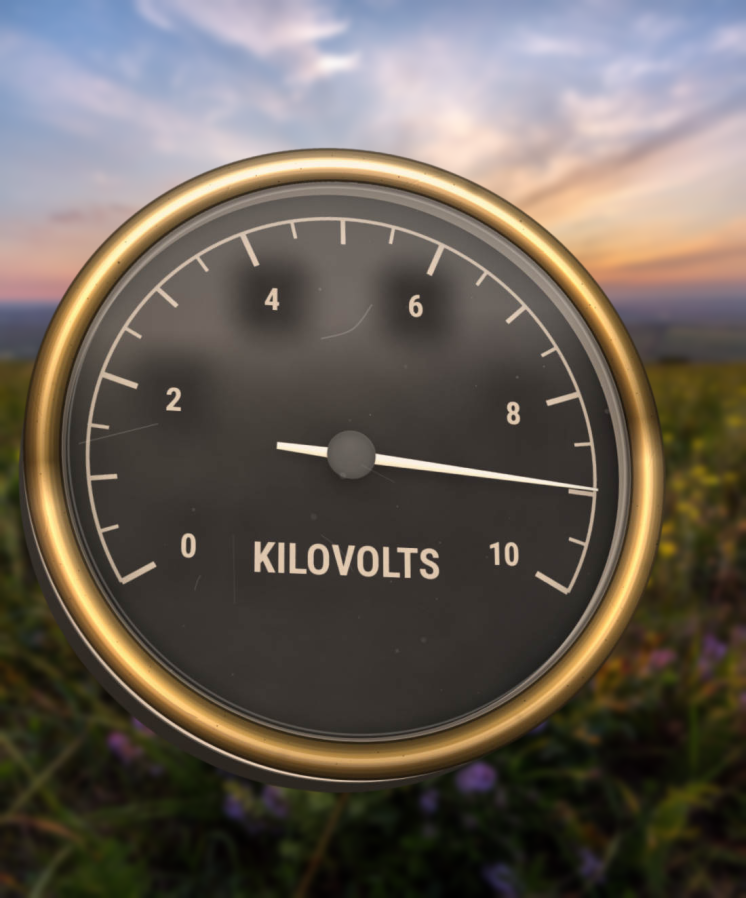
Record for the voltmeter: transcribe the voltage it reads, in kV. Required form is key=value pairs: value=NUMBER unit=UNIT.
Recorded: value=9 unit=kV
